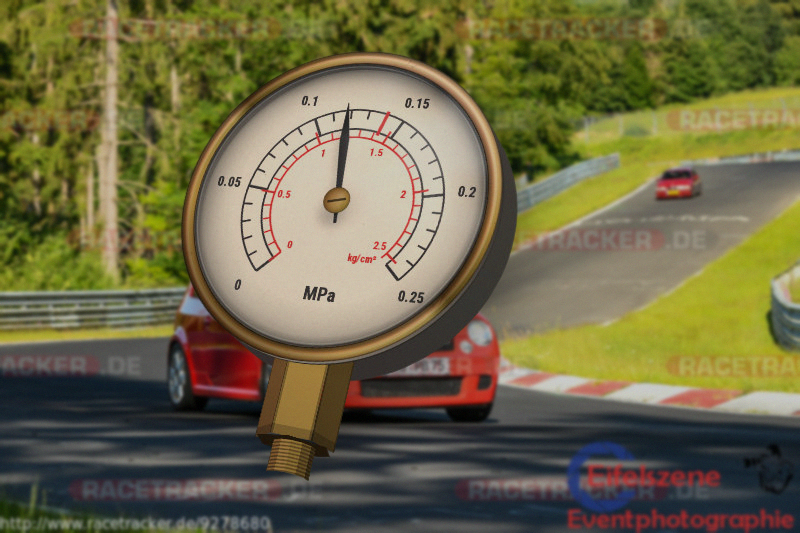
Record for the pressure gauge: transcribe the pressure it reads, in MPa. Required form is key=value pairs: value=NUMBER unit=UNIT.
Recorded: value=0.12 unit=MPa
